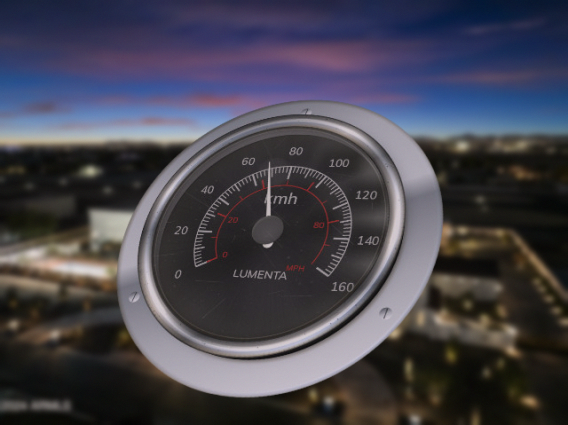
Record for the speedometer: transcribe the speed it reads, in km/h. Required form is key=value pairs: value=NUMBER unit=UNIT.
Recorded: value=70 unit=km/h
